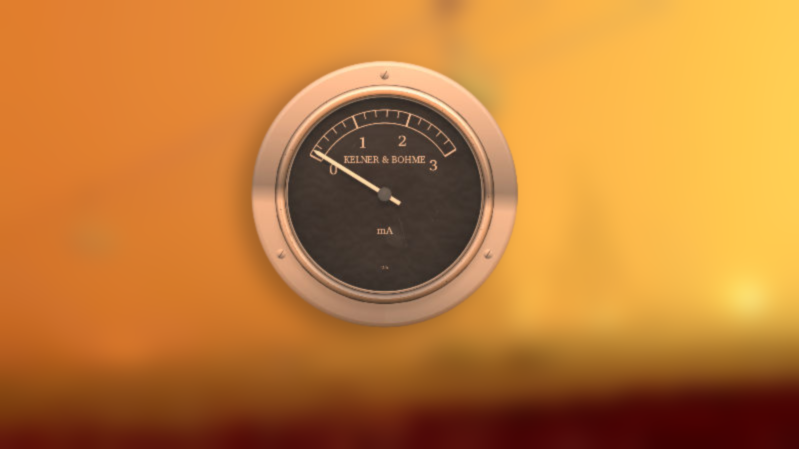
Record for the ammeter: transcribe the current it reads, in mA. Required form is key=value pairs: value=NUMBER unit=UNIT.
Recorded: value=0.1 unit=mA
